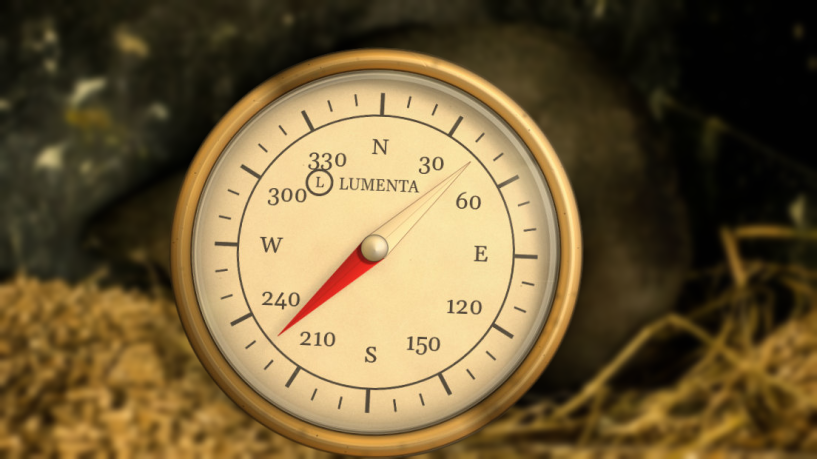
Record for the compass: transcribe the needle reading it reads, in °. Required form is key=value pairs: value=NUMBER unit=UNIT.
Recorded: value=225 unit=°
